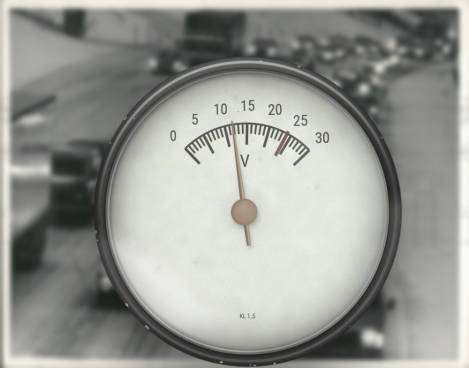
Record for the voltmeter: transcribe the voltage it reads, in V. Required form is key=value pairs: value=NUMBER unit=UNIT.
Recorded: value=12 unit=V
